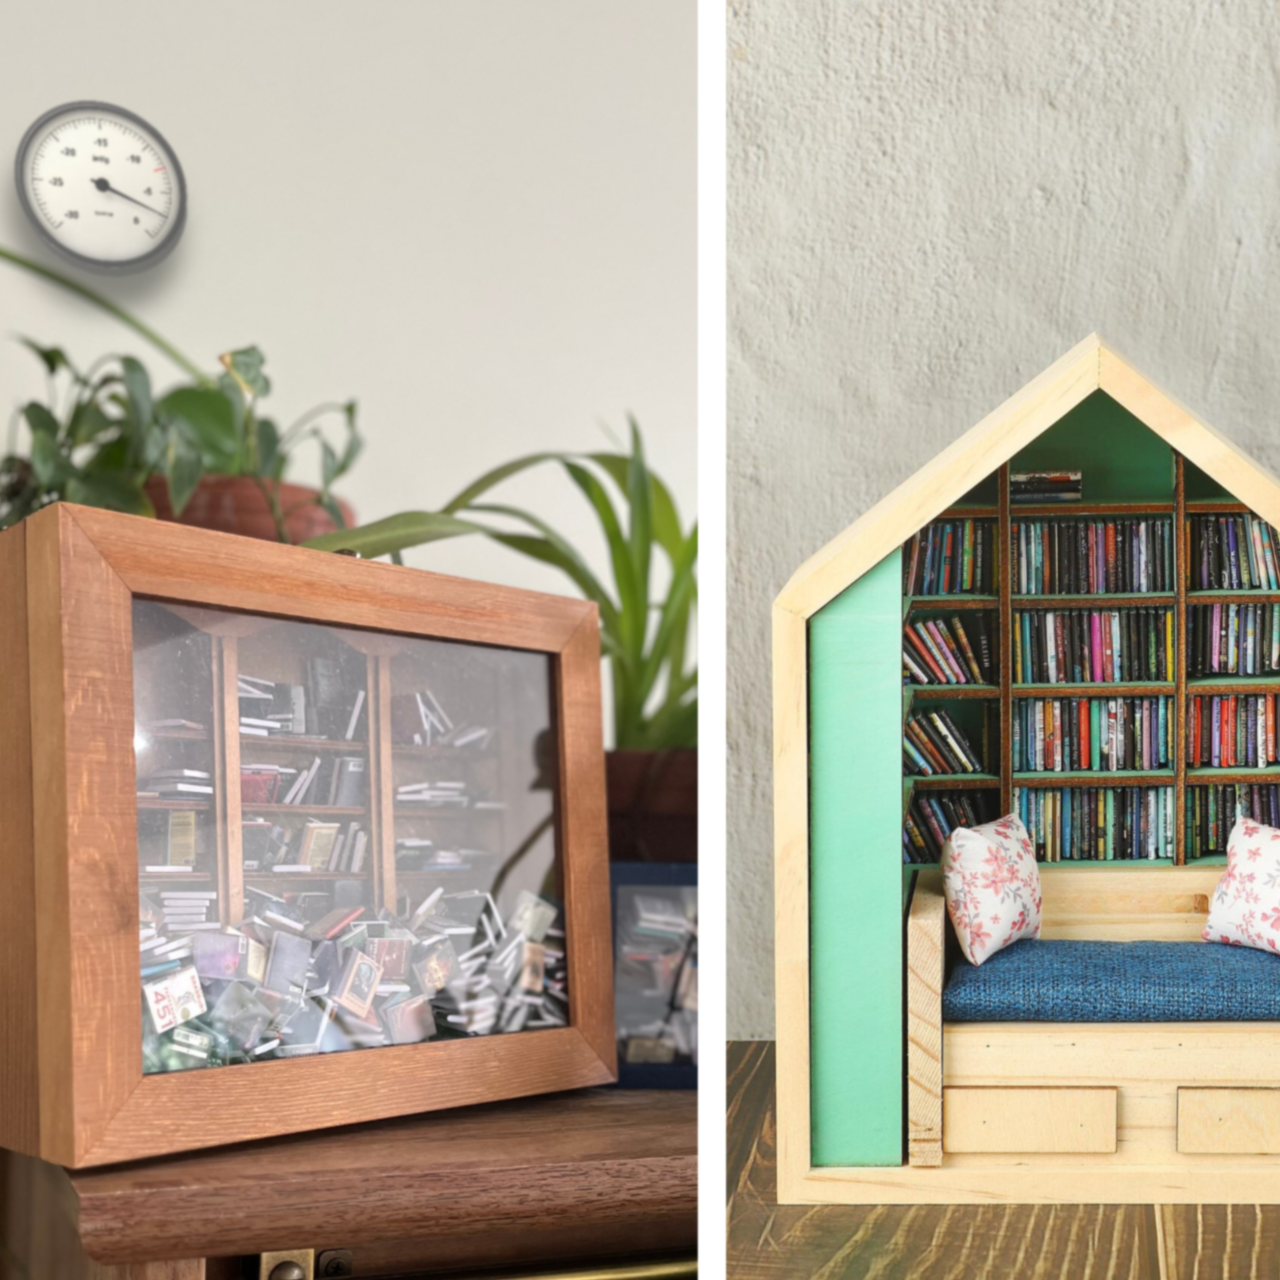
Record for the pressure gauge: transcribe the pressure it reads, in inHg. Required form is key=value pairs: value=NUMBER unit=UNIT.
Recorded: value=-2.5 unit=inHg
